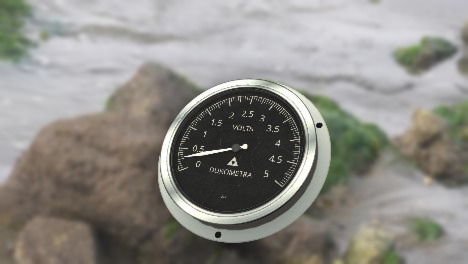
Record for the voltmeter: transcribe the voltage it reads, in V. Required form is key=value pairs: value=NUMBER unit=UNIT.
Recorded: value=0.25 unit=V
